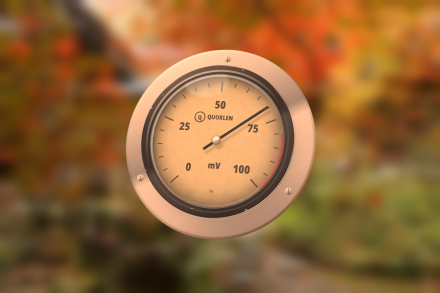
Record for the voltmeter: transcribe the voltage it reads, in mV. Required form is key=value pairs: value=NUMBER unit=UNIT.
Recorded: value=70 unit=mV
